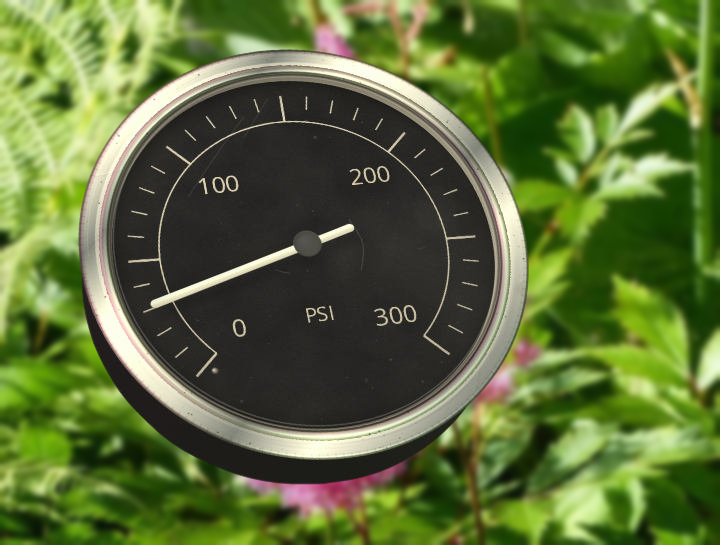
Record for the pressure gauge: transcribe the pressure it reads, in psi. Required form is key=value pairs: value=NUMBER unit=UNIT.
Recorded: value=30 unit=psi
